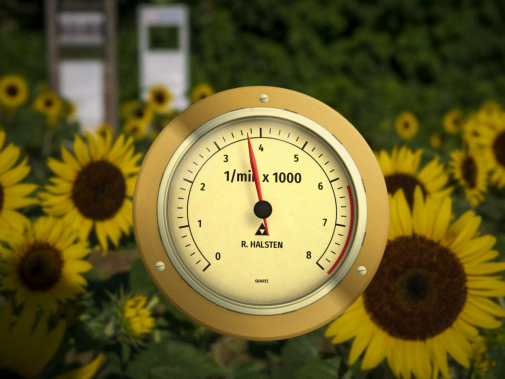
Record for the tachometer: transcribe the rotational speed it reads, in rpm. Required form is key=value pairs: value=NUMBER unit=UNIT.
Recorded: value=3700 unit=rpm
